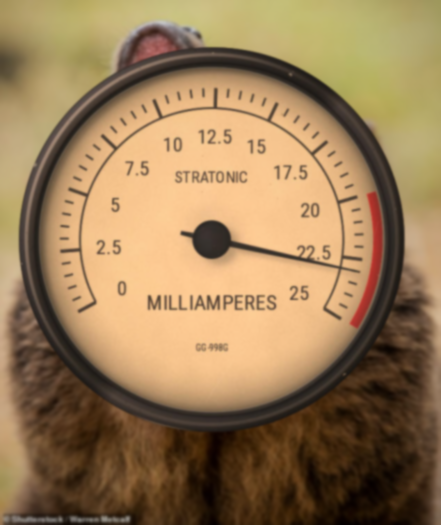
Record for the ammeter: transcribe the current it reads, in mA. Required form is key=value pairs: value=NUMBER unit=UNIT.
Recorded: value=23 unit=mA
